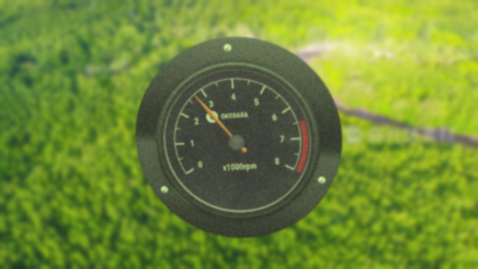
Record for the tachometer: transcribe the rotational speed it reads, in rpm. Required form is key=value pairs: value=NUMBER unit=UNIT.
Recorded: value=2750 unit=rpm
